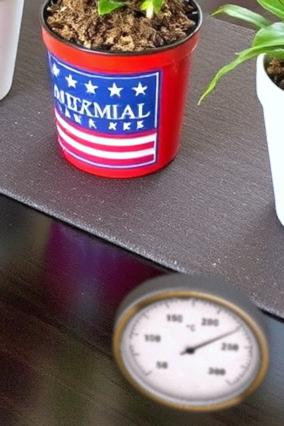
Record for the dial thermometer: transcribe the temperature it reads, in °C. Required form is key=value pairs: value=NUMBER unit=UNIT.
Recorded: value=225 unit=°C
